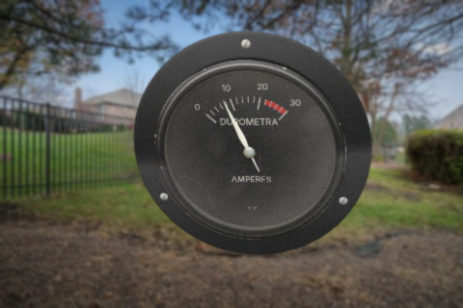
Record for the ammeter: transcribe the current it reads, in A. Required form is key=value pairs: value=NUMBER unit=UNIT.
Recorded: value=8 unit=A
